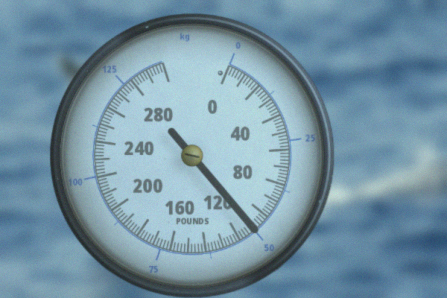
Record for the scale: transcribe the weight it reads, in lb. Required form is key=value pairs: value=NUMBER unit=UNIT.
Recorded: value=110 unit=lb
